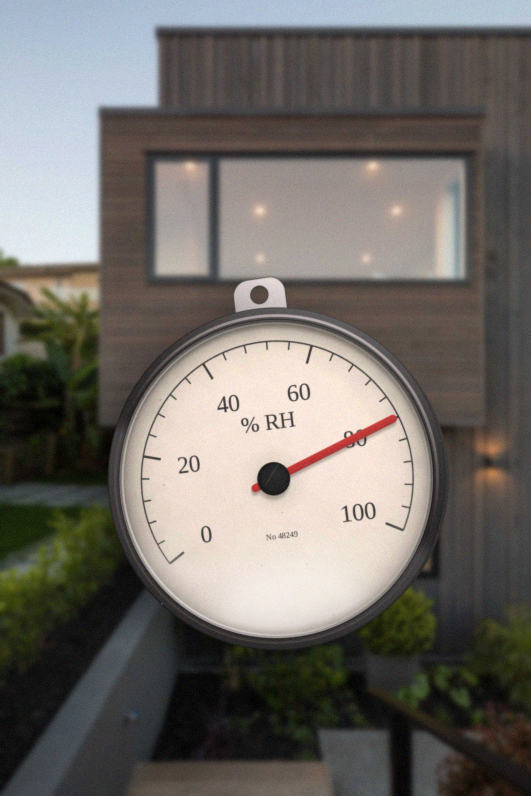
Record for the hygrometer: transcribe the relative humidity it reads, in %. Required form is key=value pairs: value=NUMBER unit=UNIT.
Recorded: value=80 unit=%
